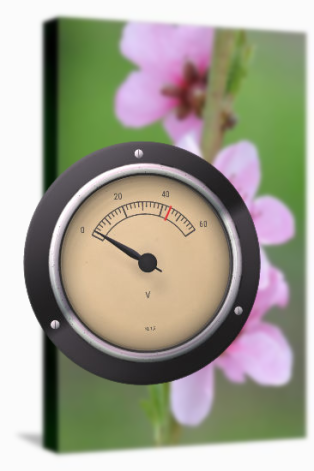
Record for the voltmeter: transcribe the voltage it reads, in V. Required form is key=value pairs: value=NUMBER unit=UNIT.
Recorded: value=2 unit=V
